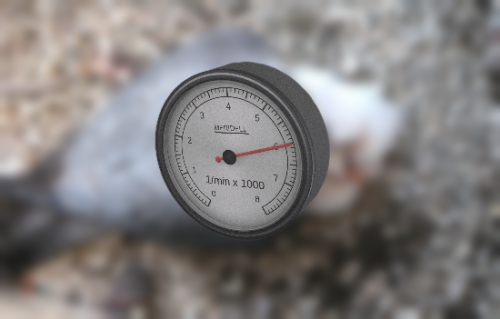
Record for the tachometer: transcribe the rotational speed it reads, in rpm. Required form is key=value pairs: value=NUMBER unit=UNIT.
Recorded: value=6000 unit=rpm
